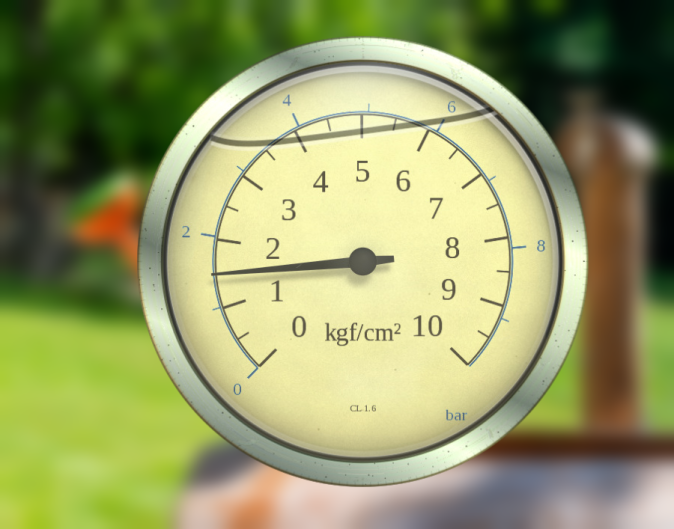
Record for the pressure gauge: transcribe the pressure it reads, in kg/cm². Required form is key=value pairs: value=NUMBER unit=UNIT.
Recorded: value=1.5 unit=kg/cm²
